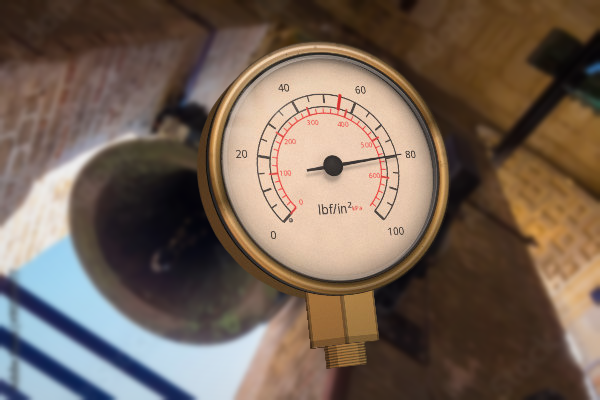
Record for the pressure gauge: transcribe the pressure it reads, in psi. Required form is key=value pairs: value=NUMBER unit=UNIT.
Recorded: value=80 unit=psi
